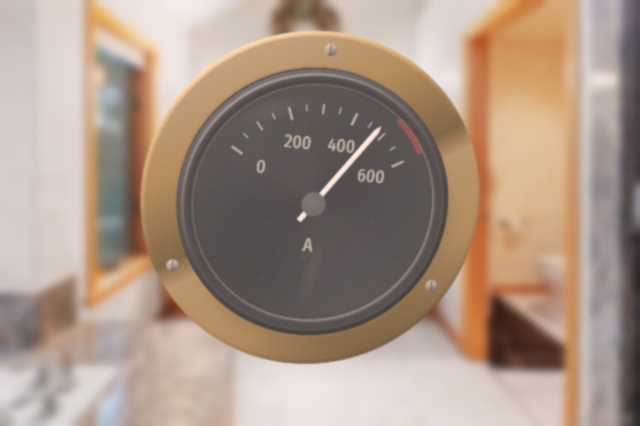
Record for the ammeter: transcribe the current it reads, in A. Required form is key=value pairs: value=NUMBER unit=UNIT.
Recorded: value=475 unit=A
